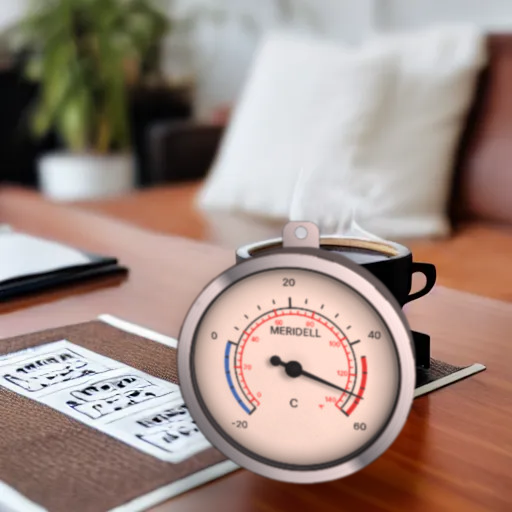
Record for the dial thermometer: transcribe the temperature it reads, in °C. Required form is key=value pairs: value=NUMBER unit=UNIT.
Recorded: value=54 unit=°C
